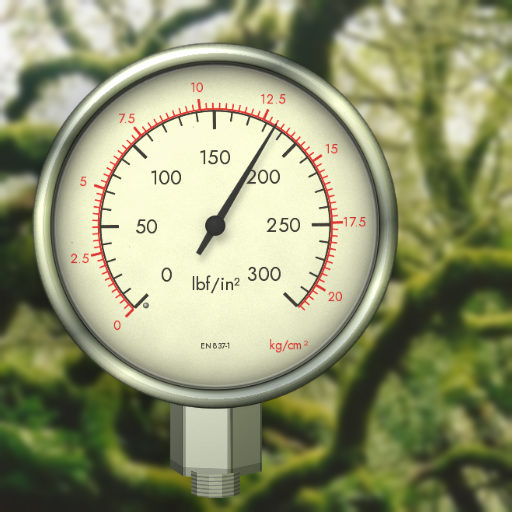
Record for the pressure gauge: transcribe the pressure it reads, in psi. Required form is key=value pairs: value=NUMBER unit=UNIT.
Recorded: value=185 unit=psi
